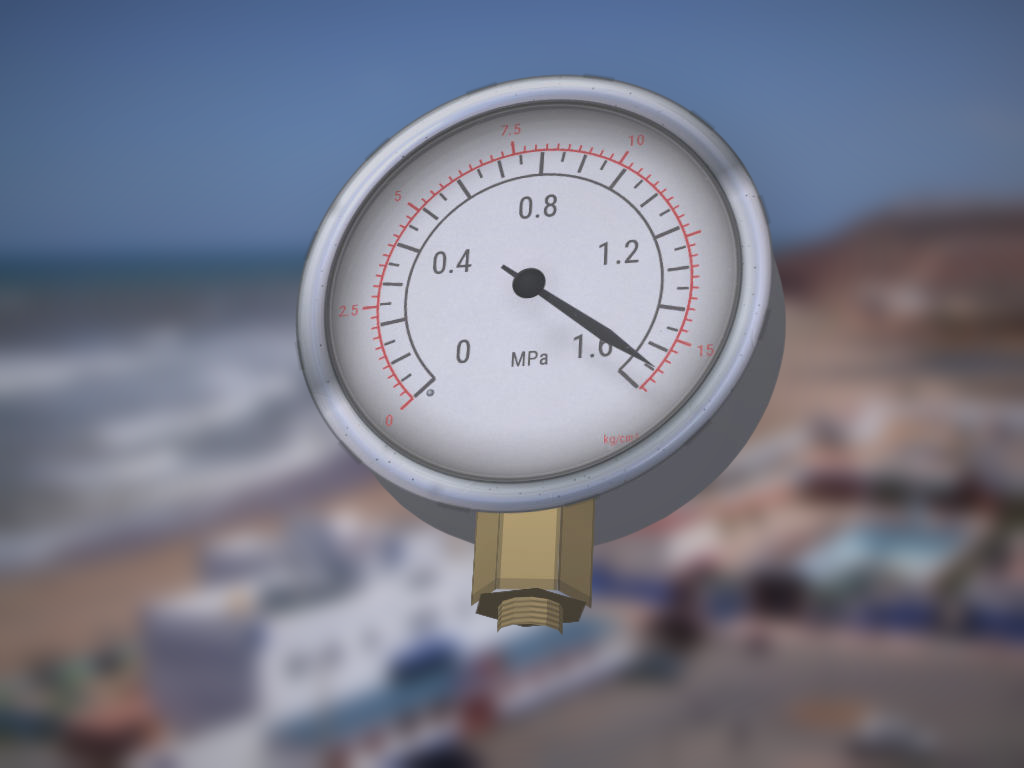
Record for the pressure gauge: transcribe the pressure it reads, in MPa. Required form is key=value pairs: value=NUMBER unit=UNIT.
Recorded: value=1.55 unit=MPa
